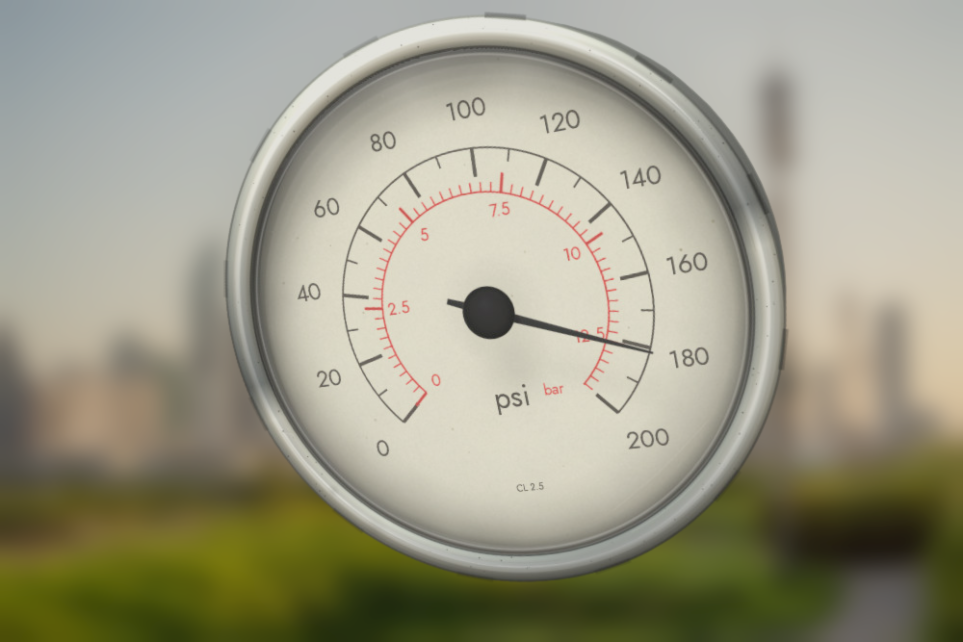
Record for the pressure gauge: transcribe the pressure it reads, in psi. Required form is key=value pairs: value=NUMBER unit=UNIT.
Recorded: value=180 unit=psi
